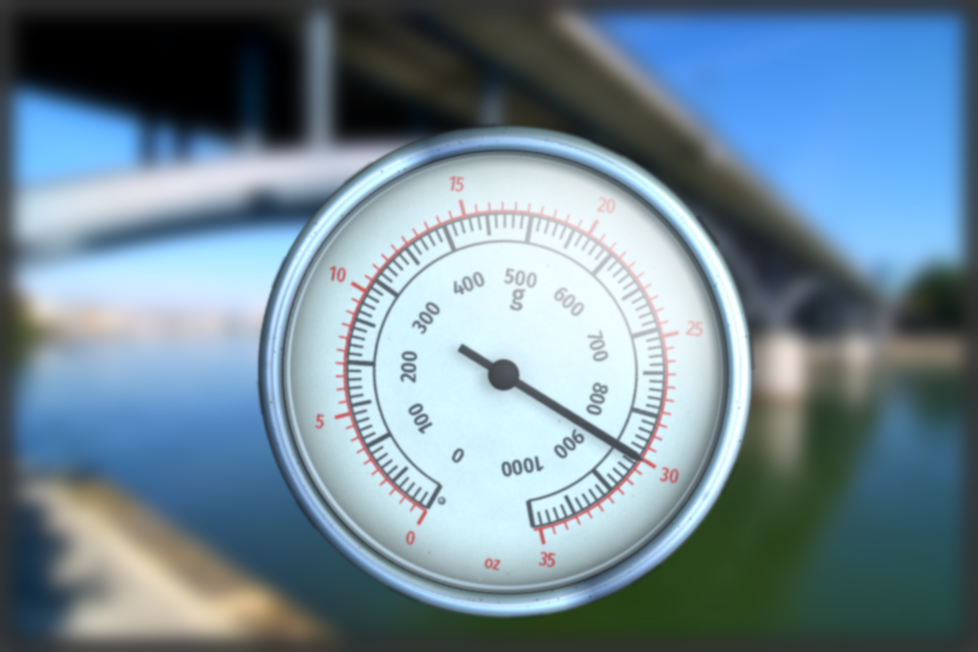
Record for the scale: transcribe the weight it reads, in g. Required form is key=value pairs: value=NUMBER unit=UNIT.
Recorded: value=850 unit=g
